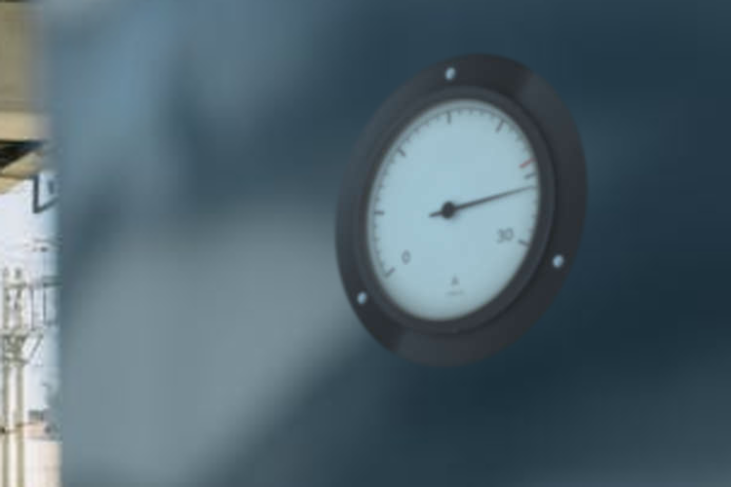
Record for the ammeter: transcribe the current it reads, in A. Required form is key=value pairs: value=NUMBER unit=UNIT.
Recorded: value=26 unit=A
